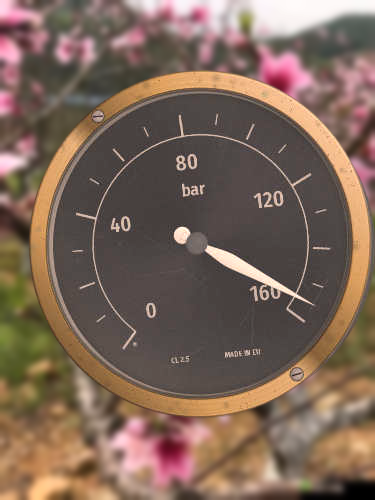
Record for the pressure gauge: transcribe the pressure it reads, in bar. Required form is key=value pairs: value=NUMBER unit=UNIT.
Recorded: value=155 unit=bar
